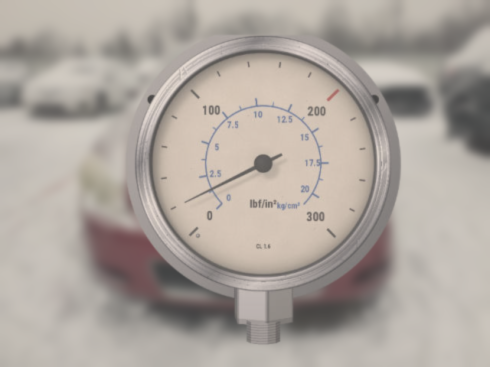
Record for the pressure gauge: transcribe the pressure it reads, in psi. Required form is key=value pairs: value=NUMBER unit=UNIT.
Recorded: value=20 unit=psi
